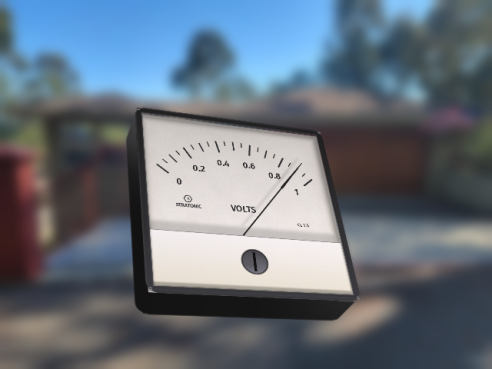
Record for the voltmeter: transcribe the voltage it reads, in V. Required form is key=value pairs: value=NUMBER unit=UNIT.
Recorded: value=0.9 unit=V
